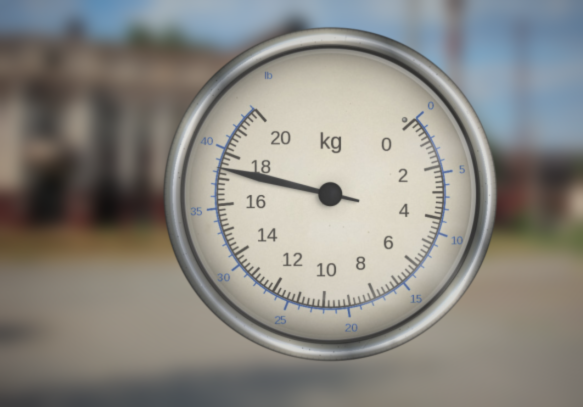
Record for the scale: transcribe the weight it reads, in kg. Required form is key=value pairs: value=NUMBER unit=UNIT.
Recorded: value=17.4 unit=kg
